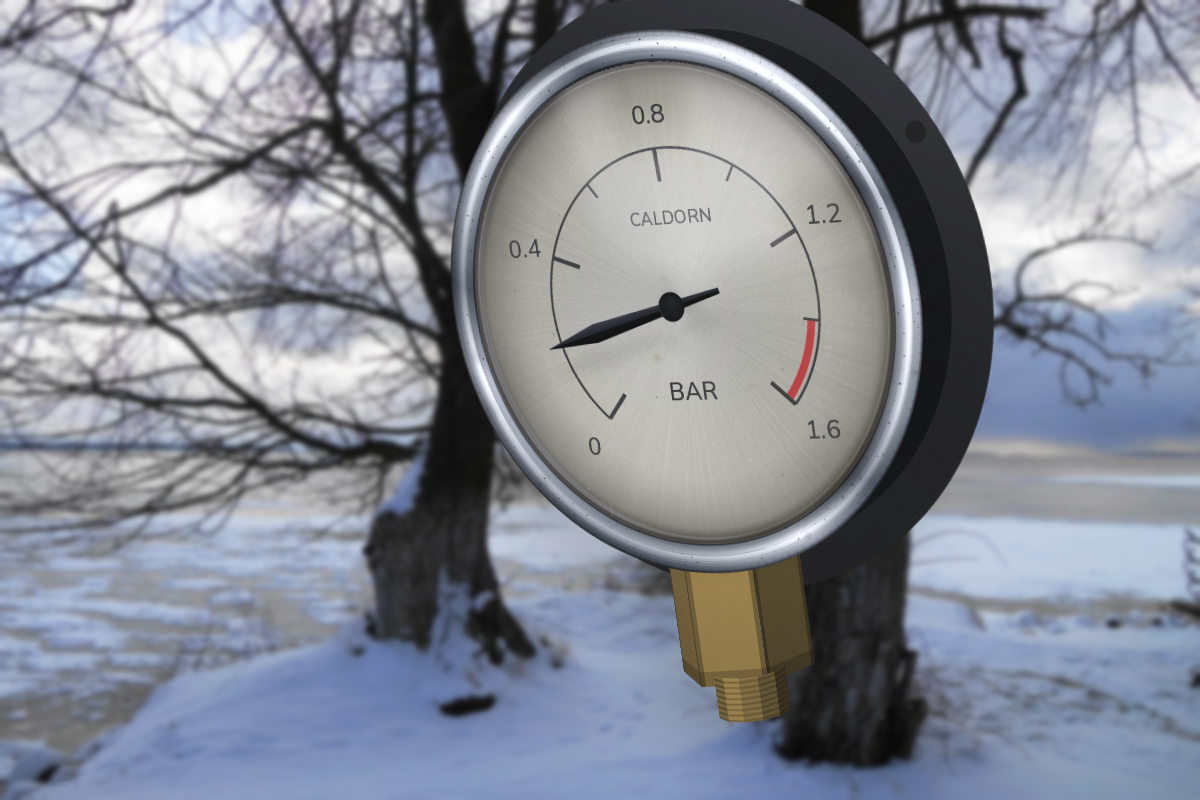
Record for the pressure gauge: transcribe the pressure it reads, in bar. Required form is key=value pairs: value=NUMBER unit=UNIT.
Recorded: value=0.2 unit=bar
